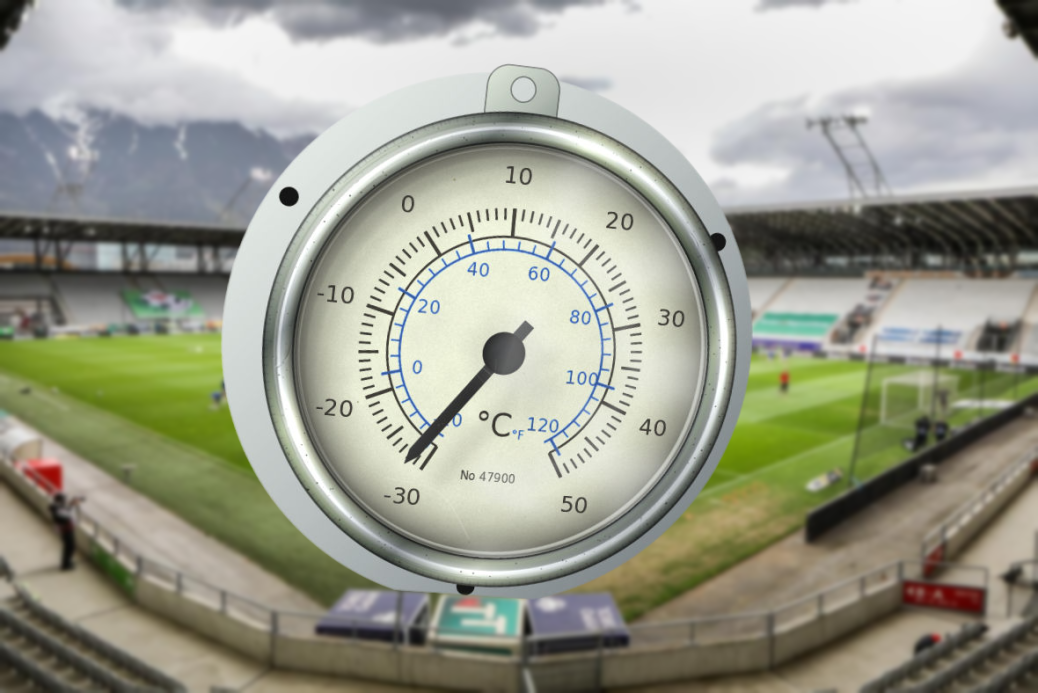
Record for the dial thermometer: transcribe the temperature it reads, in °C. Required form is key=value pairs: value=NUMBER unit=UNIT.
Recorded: value=-28 unit=°C
